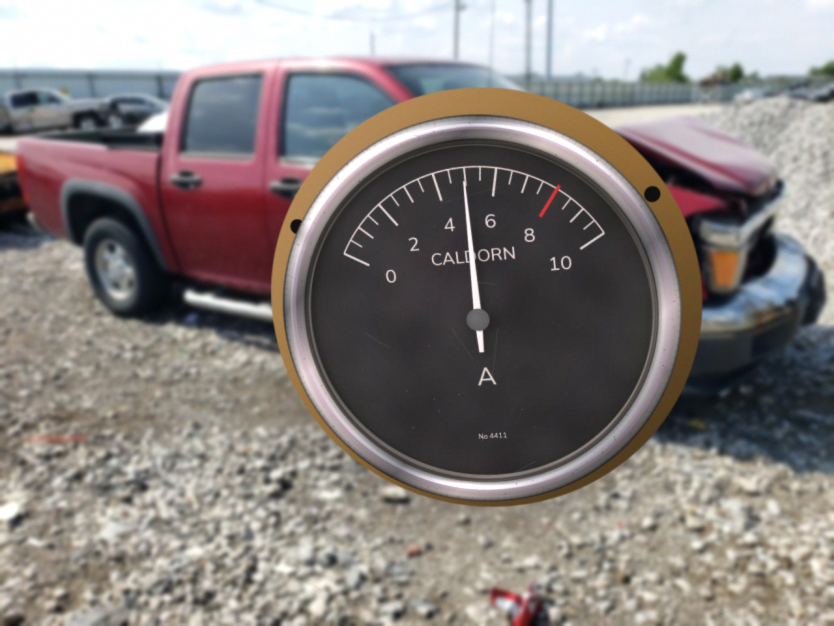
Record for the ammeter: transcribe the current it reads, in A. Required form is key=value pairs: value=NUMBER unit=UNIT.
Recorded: value=5 unit=A
